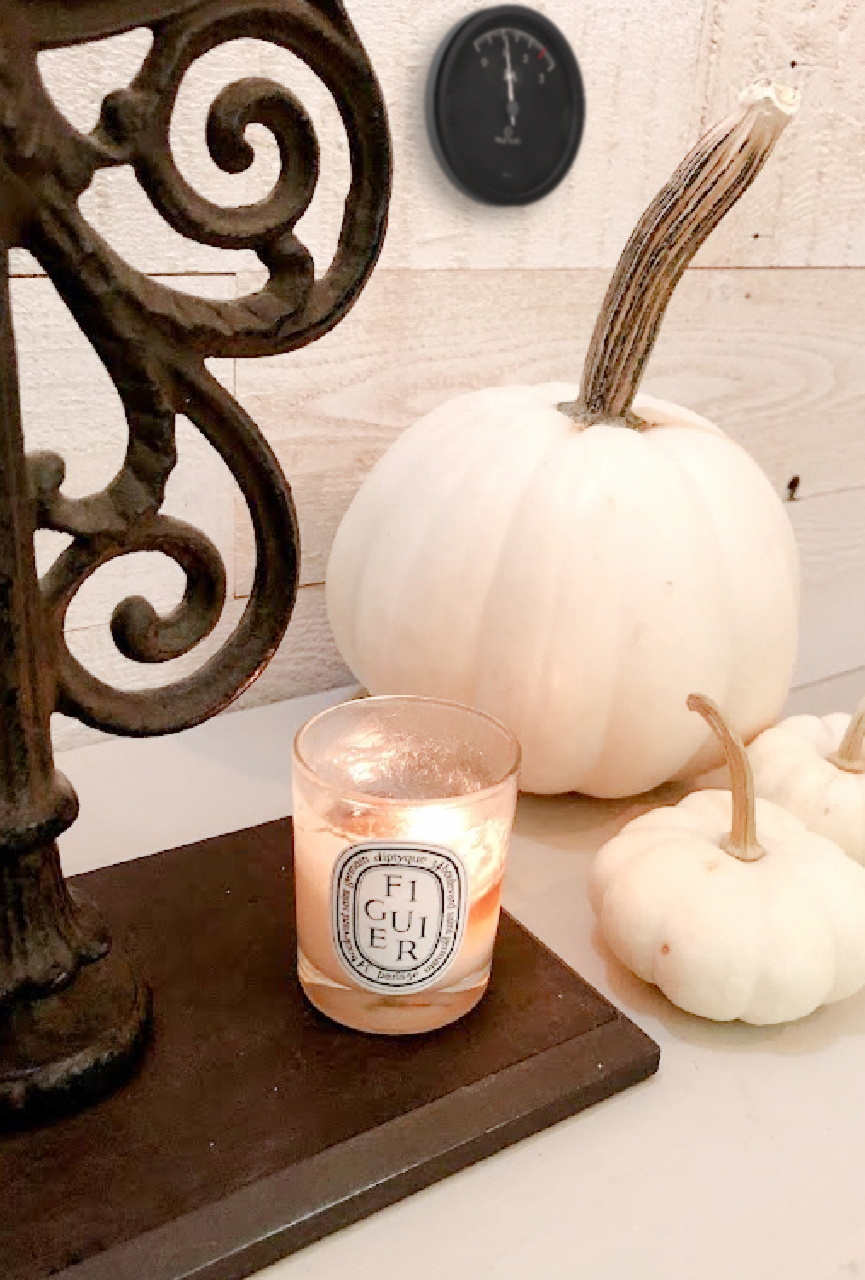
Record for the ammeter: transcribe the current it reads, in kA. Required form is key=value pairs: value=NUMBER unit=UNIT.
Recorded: value=1 unit=kA
